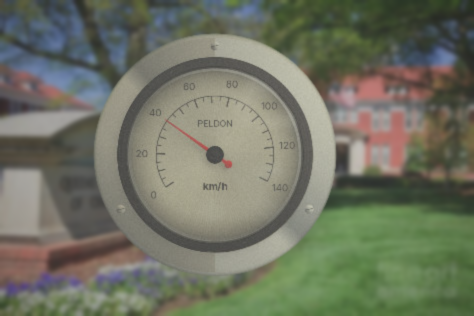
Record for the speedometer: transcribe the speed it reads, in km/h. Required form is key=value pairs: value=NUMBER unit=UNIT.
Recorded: value=40 unit=km/h
